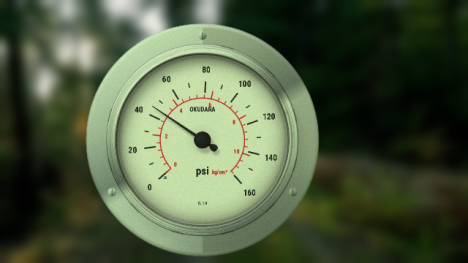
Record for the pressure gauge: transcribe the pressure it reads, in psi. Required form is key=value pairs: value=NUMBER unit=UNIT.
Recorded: value=45 unit=psi
